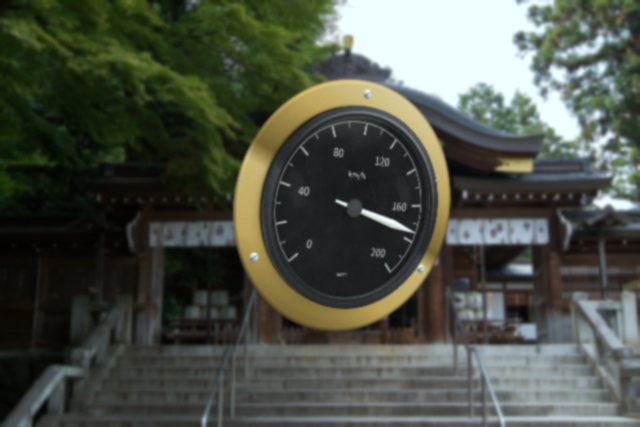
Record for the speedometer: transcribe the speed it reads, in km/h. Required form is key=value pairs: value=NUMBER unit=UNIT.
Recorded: value=175 unit=km/h
